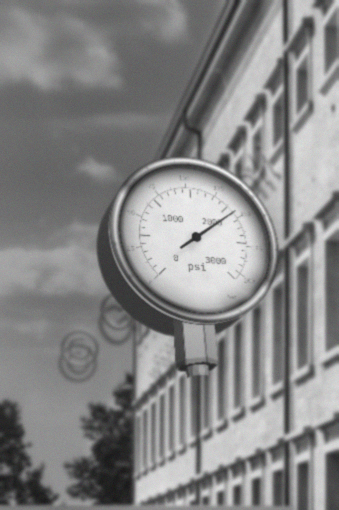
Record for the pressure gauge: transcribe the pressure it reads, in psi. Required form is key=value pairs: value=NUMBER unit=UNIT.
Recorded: value=2100 unit=psi
